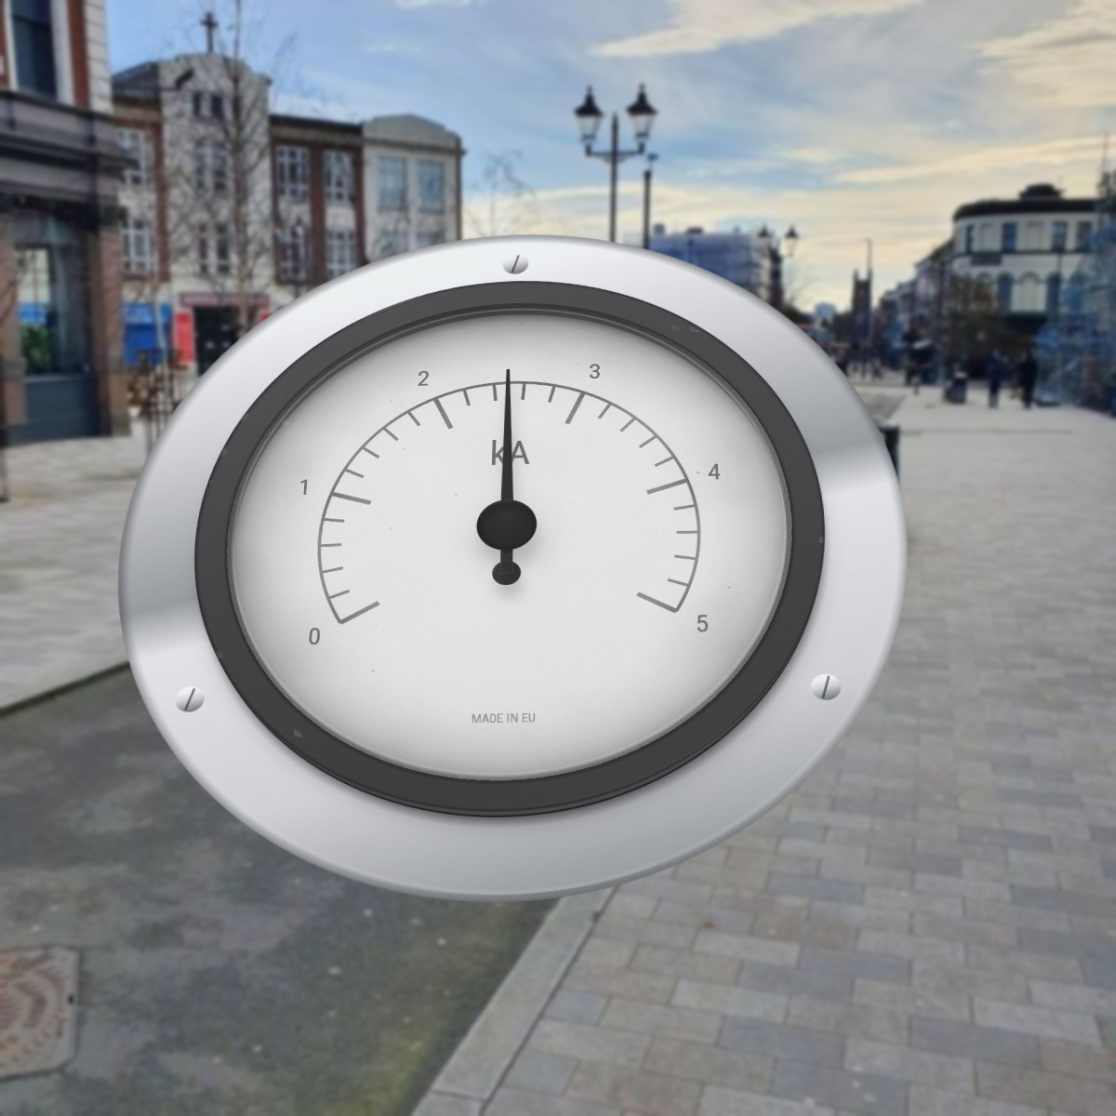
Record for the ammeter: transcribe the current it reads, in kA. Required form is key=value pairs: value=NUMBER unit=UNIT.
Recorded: value=2.5 unit=kA
